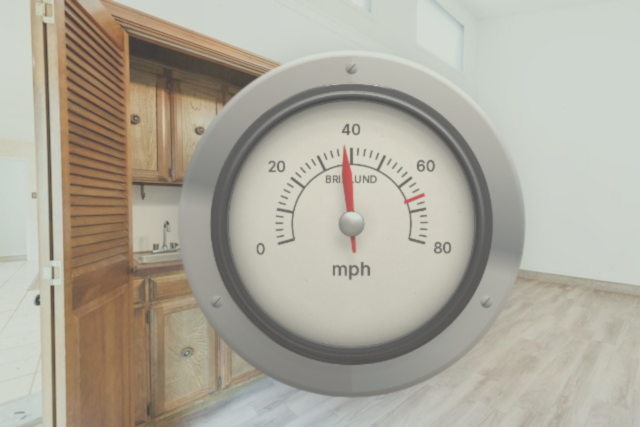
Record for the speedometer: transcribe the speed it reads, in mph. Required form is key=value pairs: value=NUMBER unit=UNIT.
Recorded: value=38 unit=mph
